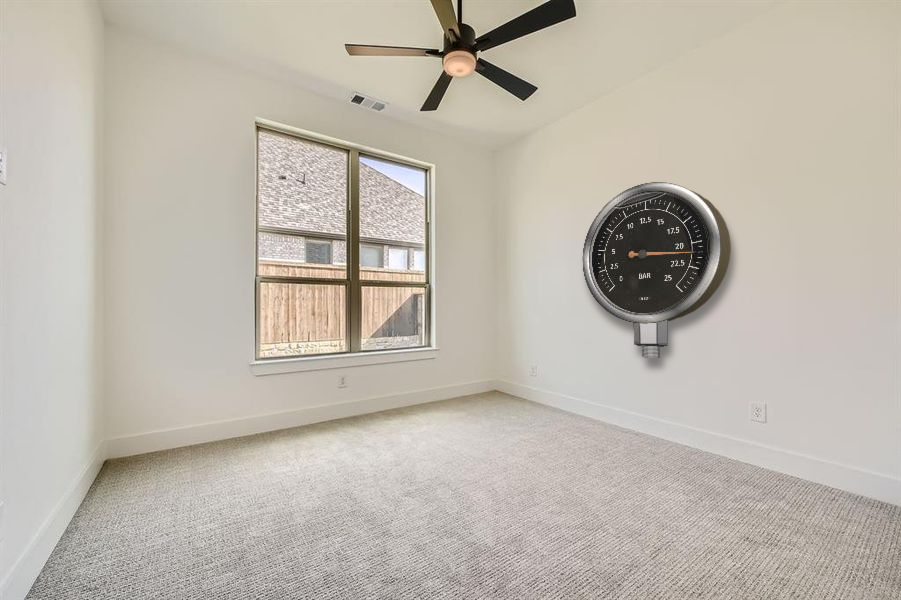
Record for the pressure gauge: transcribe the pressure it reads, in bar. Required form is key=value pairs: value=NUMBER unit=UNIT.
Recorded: value=21 unit=bar
